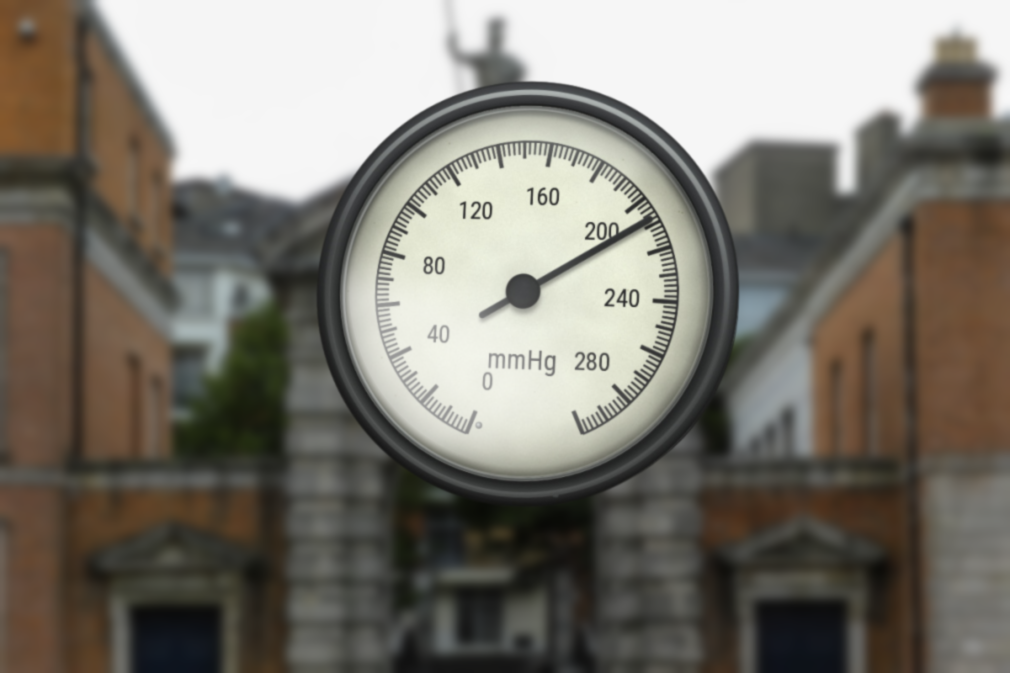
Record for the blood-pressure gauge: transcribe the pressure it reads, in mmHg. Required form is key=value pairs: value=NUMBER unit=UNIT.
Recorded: value=208 unit=mmHg
